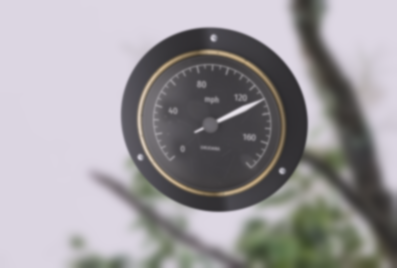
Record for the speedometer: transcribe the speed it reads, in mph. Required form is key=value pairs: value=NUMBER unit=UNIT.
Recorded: value=130 unit=mph
